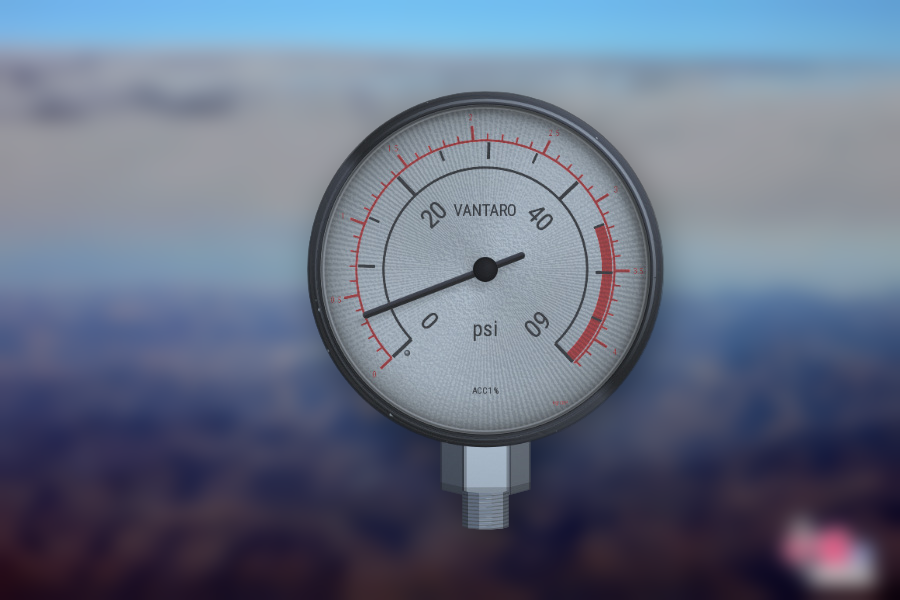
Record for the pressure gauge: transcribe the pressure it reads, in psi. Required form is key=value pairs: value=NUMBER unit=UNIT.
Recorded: value=5 unit=psi
